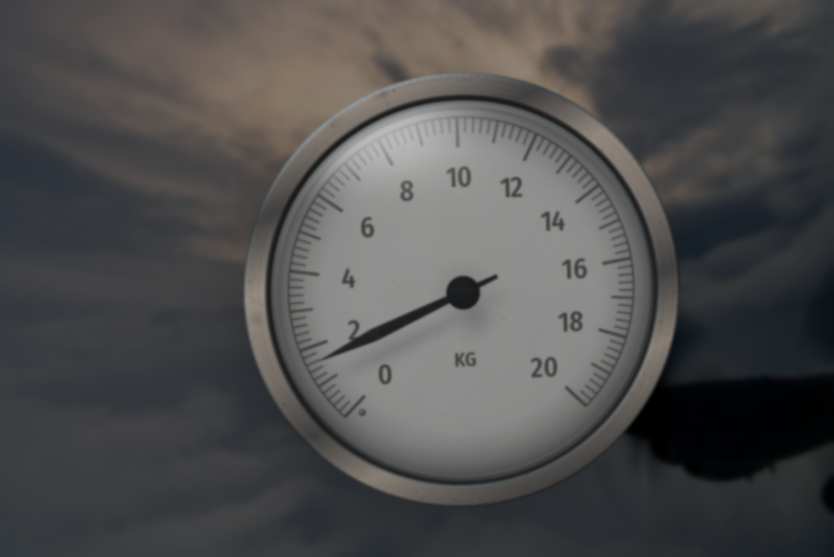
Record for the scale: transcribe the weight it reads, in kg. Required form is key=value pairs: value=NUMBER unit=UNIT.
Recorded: value=1.6 unit=kg
